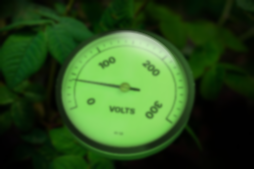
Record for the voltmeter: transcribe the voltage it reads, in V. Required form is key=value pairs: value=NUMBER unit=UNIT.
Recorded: value=40 unit=V
